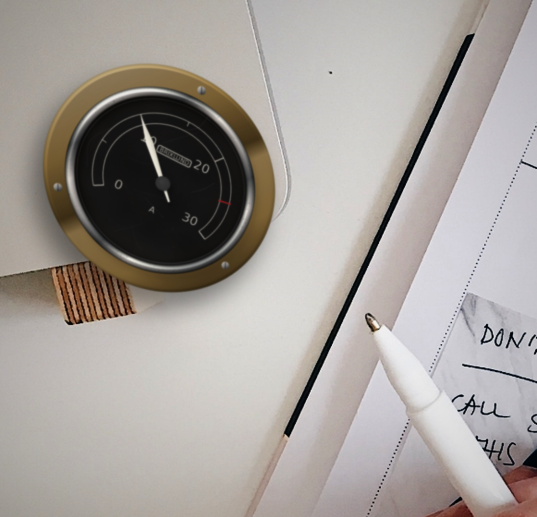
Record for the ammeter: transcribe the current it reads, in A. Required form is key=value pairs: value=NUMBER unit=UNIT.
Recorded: value=10 unit=A
